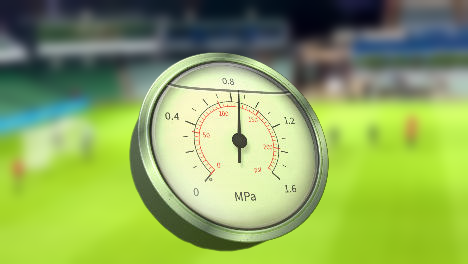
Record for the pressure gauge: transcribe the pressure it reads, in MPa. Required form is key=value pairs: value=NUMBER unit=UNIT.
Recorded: value=0.85 unit=MPa
